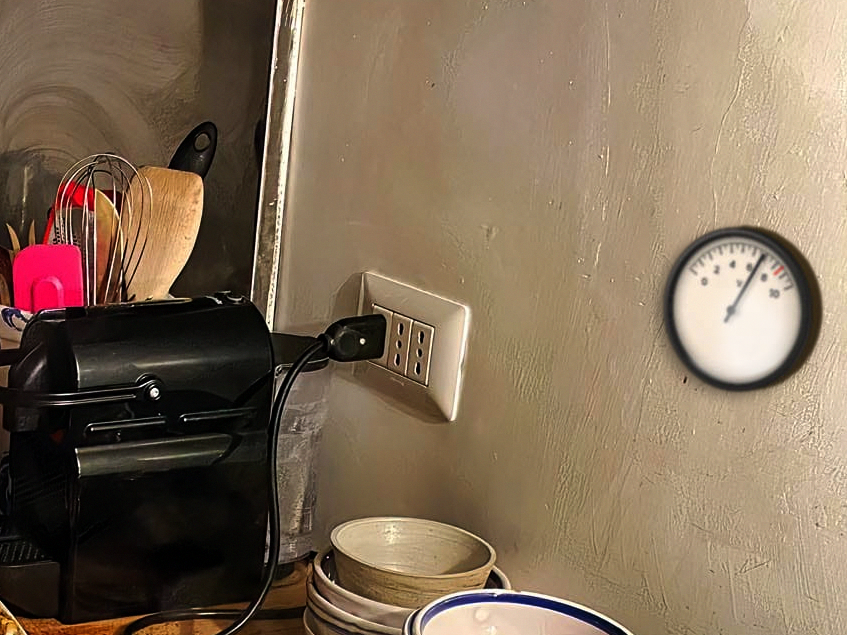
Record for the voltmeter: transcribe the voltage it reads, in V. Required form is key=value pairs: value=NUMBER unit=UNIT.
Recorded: value=7 unit=V
